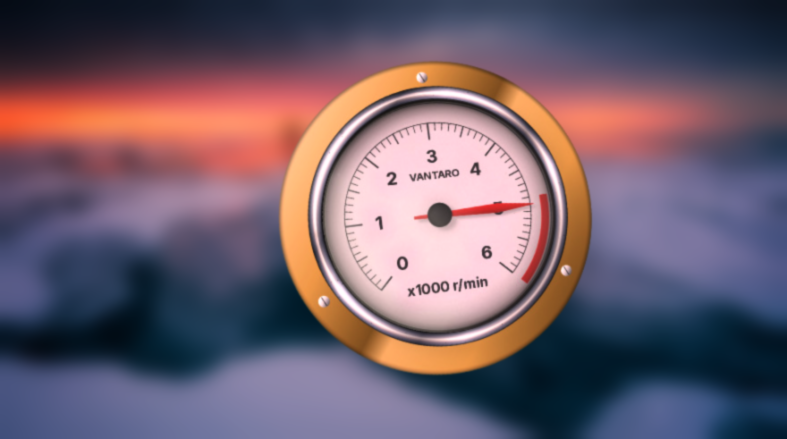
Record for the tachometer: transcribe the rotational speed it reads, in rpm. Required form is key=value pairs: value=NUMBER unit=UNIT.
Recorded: value=5000 unit=rpm
